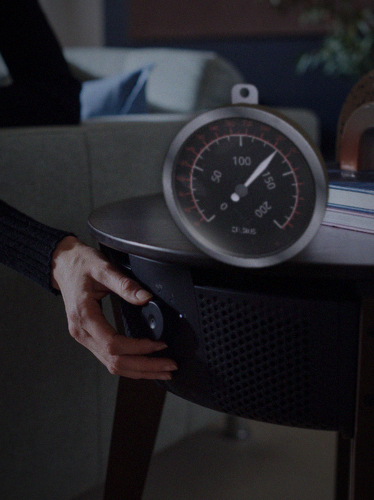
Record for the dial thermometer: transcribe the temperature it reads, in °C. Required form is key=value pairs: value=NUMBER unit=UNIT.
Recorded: value=130 unit=°C
